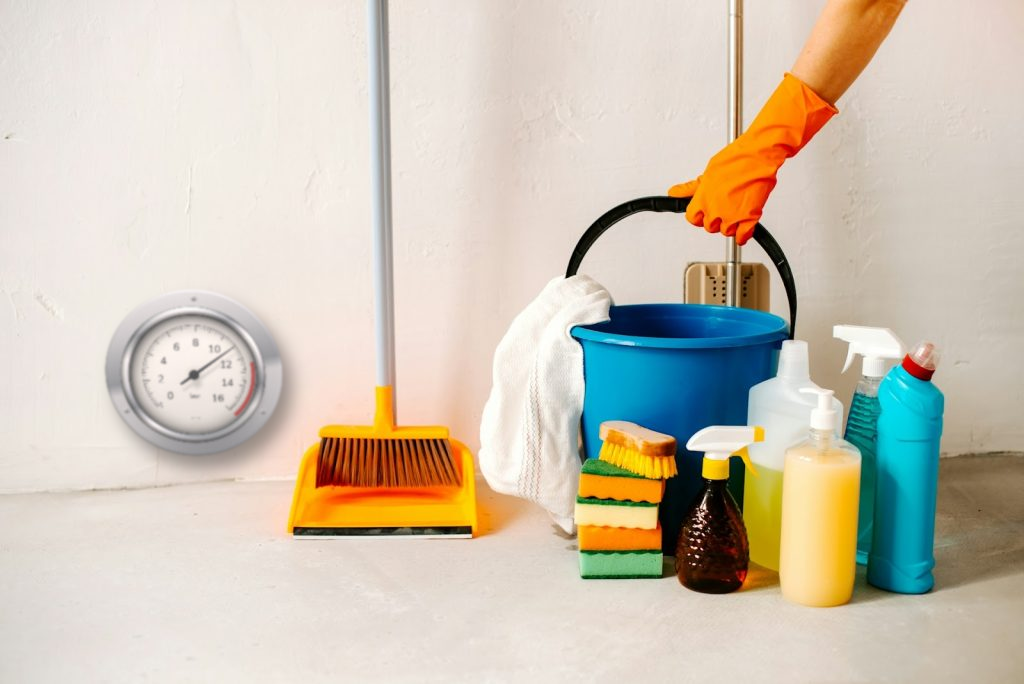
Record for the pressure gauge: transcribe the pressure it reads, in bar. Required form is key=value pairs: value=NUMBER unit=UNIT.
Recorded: value=11 unit=bar
